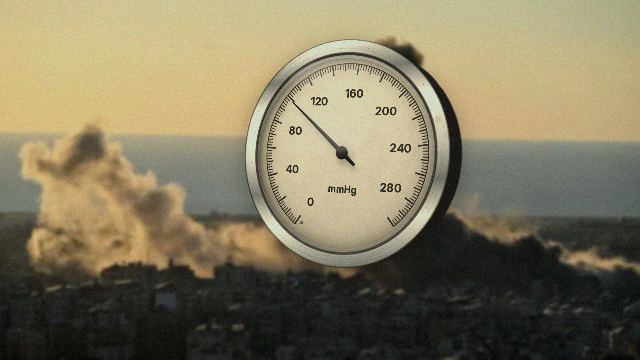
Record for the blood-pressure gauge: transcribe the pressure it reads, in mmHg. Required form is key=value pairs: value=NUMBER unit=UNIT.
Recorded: value=100 unit=mmHg
